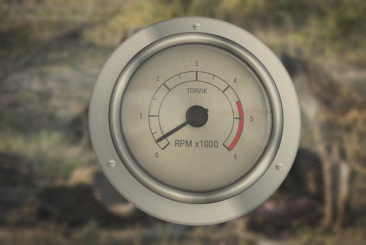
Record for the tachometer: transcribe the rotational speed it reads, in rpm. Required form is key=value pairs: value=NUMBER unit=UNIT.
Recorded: value=250 unit=rpm
